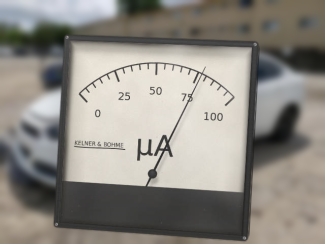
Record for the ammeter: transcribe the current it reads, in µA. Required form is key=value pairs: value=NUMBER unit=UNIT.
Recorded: value=77.5 unit=µA
